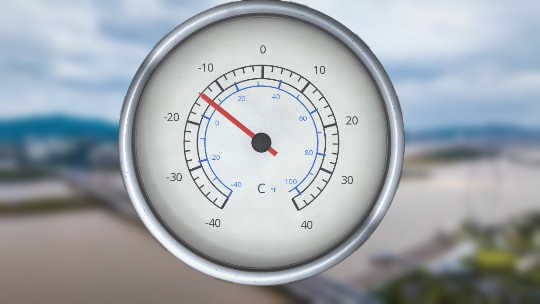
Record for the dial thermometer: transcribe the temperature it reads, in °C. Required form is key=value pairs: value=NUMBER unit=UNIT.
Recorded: value=-14 unit=°C
